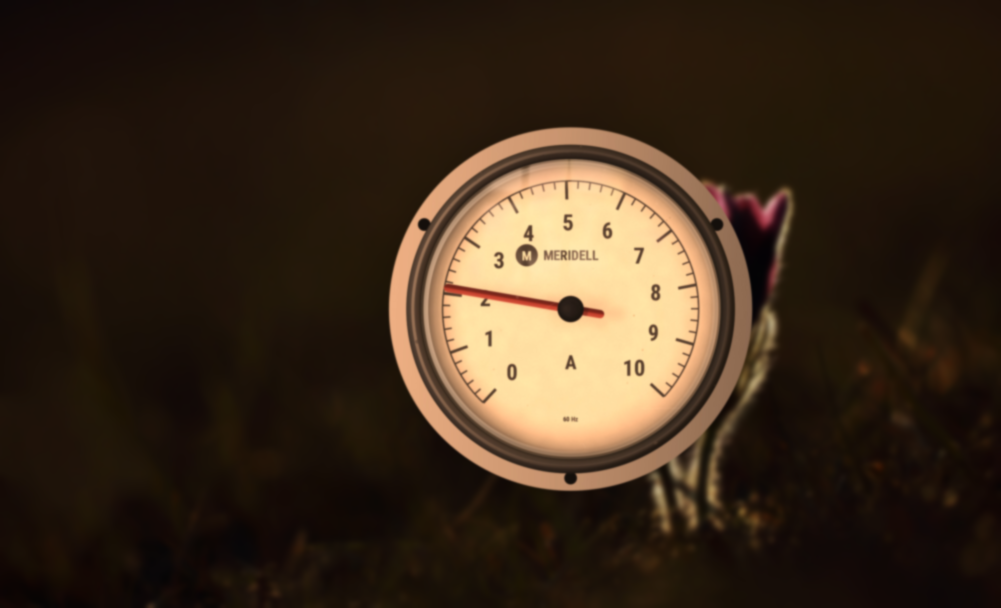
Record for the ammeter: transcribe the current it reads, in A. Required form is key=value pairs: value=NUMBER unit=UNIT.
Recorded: value=2.1 unit=A
